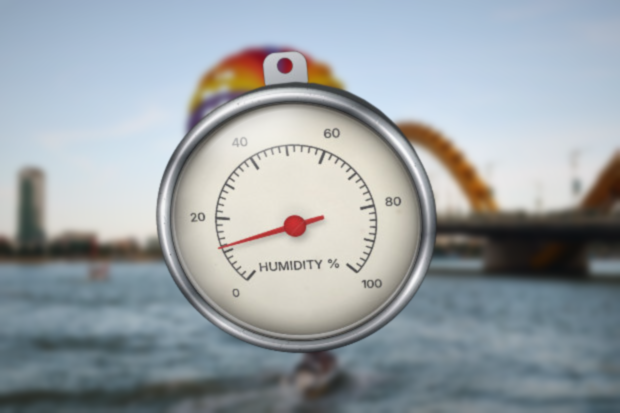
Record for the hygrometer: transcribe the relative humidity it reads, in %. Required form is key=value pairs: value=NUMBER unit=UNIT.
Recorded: value=12 unit=%
